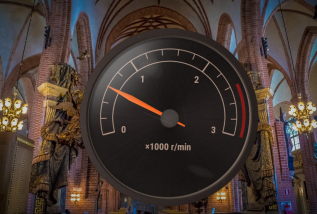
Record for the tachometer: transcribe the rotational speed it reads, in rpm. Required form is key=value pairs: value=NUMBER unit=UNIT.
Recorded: value=600 unit=rpm
